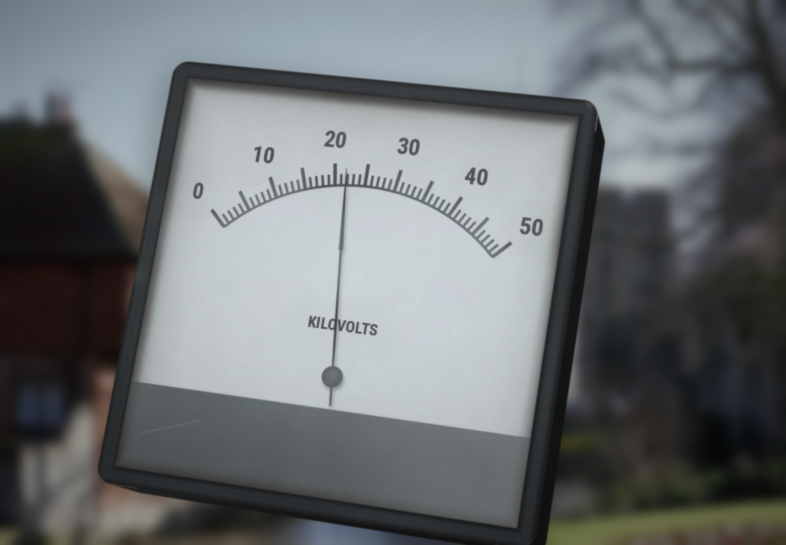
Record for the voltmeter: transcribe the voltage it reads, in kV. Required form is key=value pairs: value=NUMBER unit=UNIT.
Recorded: value=22 unit=kV
